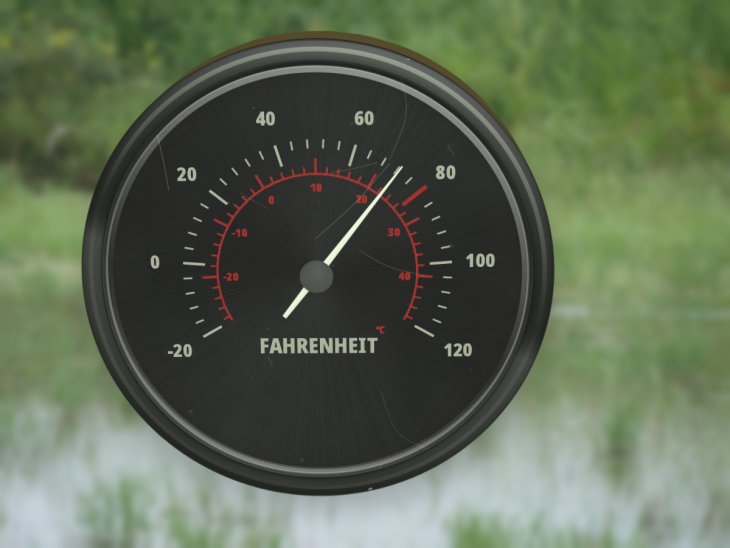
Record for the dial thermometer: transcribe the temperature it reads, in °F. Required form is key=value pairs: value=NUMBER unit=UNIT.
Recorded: value=72 unit=°F
